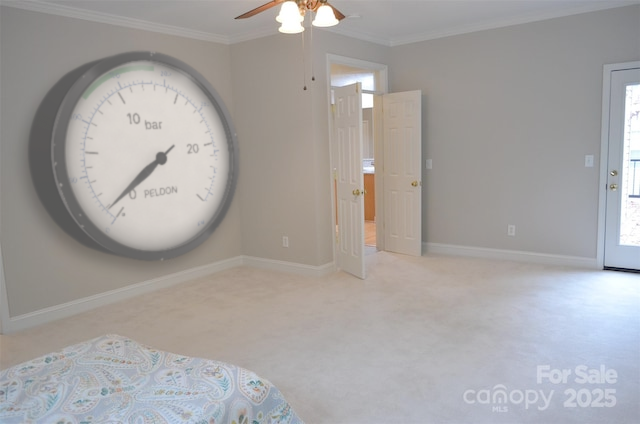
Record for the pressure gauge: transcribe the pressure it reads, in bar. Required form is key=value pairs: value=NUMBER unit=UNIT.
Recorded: value=1 unit=bar
